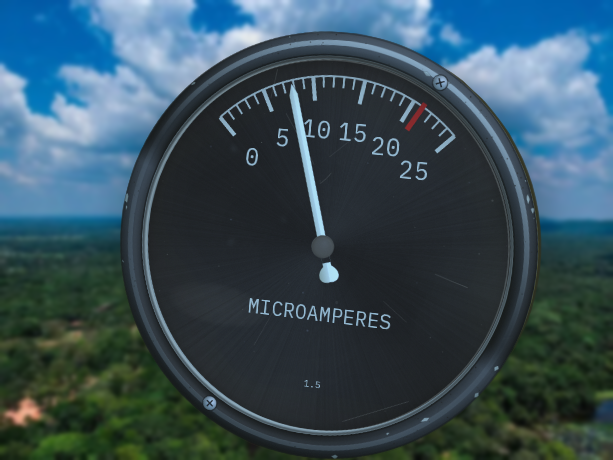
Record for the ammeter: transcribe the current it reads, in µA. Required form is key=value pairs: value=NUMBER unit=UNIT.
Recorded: value=8 unit=µA
